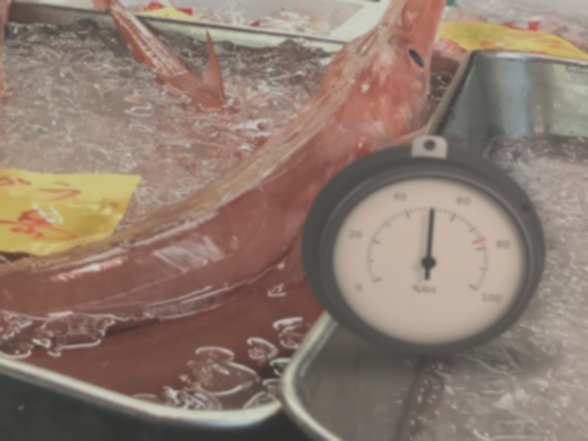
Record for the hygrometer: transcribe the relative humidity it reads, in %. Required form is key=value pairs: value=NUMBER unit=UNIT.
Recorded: value=50 unit=%
